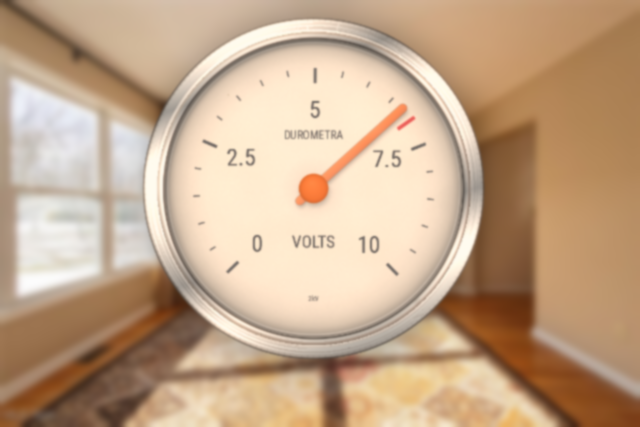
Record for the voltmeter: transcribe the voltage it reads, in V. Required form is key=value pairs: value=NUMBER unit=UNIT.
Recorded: value=6.75 unit=V
